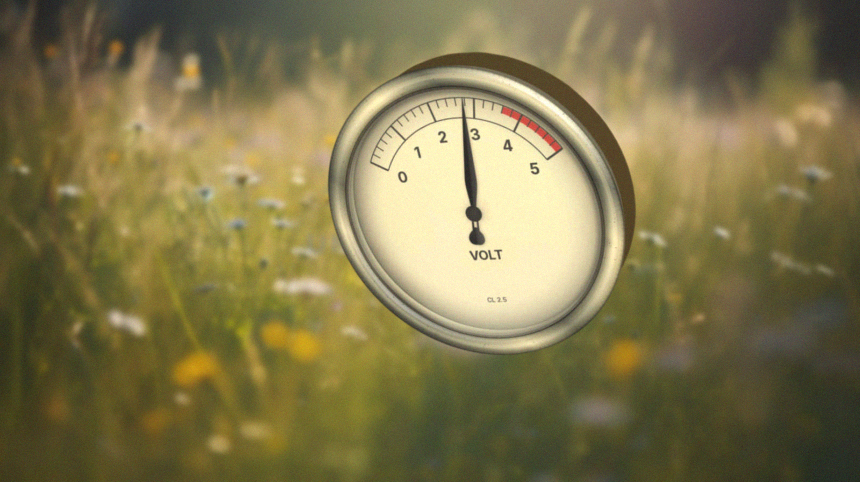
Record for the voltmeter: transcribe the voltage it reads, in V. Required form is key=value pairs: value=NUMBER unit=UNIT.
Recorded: value=2.8 unit=V
